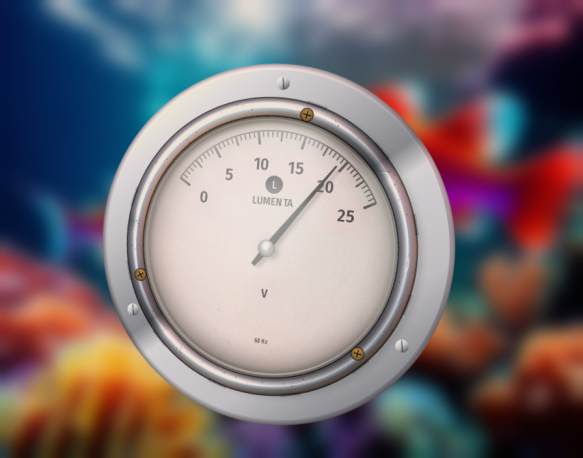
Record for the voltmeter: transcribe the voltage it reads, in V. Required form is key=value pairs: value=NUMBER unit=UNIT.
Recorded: value=19.5 unit=V
